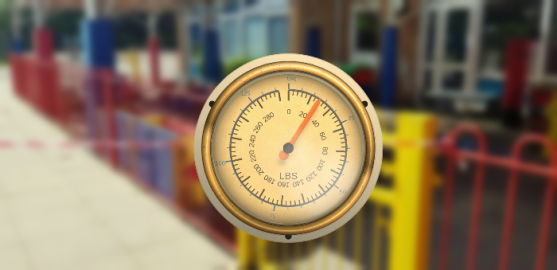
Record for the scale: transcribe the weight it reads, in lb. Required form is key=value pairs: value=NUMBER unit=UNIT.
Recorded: value=28 unit=lb
